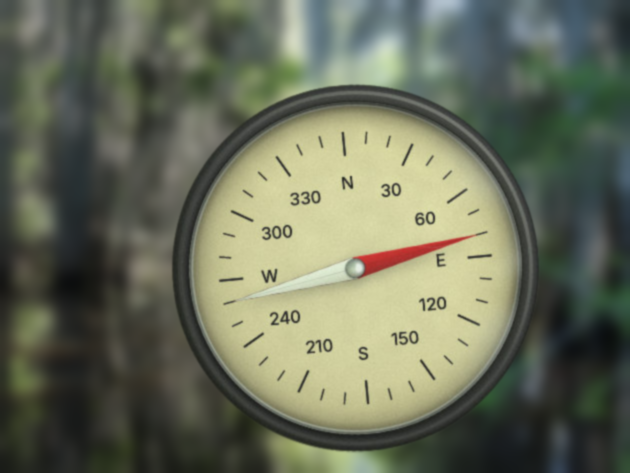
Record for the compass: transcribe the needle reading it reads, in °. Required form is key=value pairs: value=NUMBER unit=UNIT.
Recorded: value=80 unit=°
